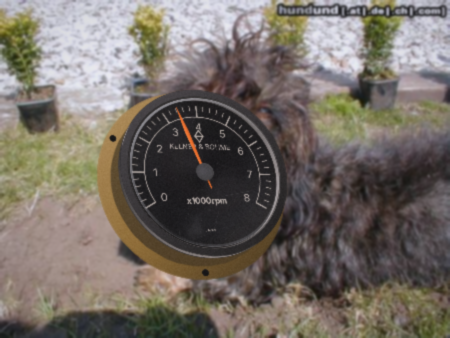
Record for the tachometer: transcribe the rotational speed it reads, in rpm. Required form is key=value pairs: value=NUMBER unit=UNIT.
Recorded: value=3400 unit=rpm
